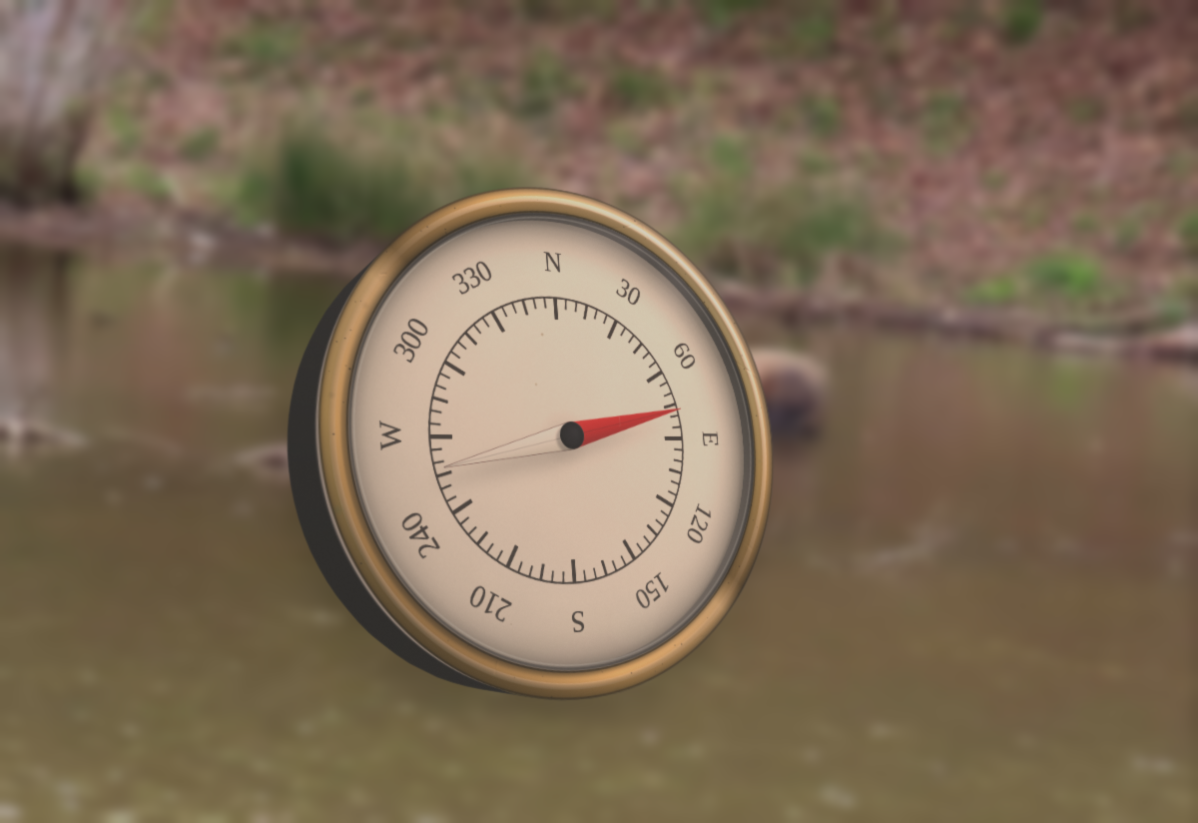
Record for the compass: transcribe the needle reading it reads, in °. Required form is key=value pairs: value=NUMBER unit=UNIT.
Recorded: value=77.5 unit=°
